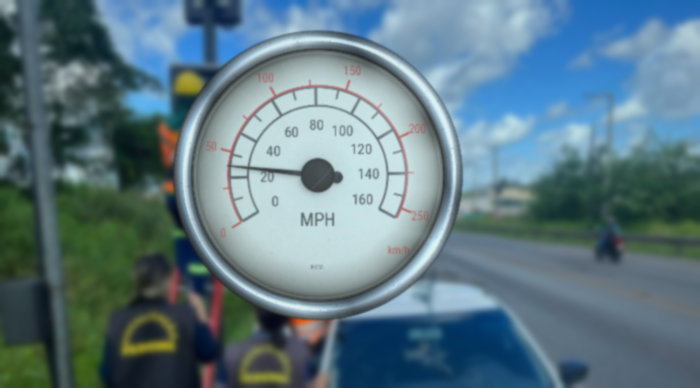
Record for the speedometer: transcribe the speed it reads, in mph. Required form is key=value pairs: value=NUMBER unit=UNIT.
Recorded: value=25 unit=mph
